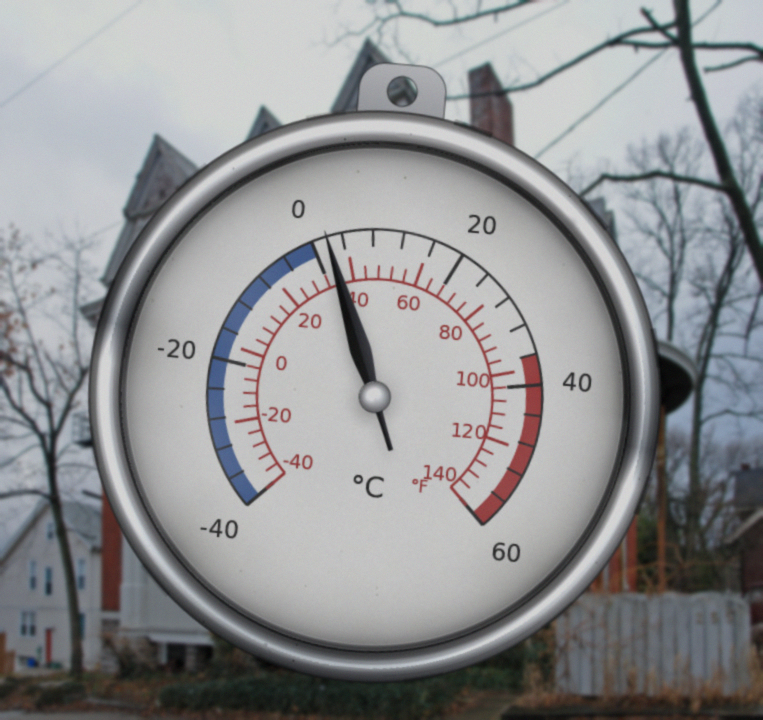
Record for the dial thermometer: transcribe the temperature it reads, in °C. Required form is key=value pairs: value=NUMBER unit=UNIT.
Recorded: value=2 unit=°C
